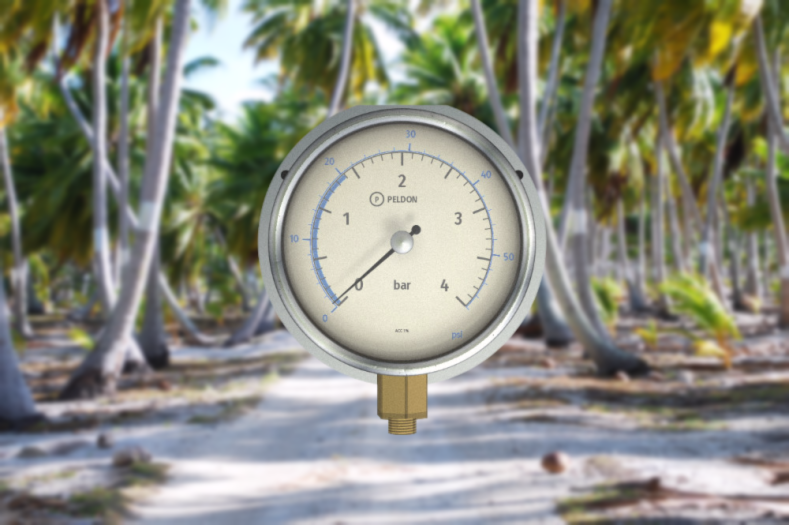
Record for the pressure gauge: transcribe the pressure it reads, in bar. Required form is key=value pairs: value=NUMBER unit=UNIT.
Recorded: value=0.05 unit=bar
